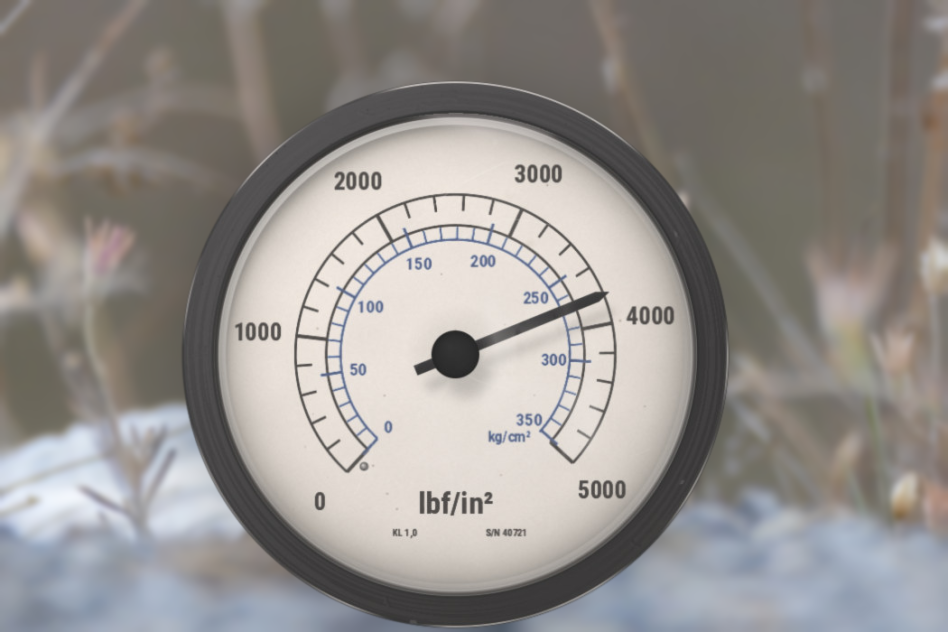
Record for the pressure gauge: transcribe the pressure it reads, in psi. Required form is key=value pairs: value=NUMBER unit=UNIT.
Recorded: value=3800 unit=psi
